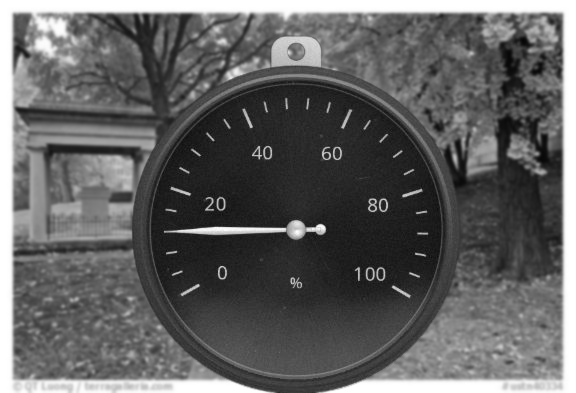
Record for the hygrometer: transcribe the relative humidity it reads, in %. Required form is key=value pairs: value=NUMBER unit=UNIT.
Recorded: value=12 unit=%
